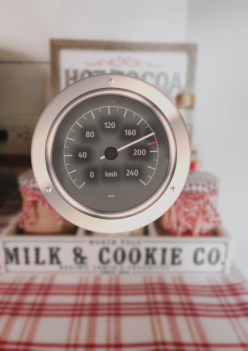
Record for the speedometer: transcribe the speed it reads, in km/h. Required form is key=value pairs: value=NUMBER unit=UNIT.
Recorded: value=180 unit=km/h
